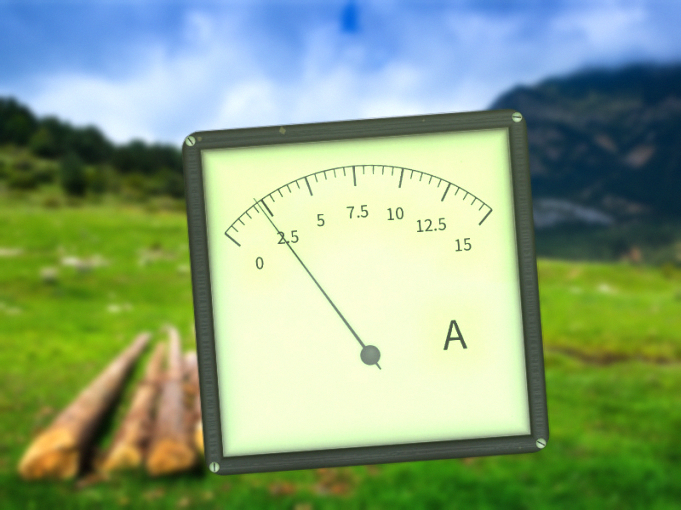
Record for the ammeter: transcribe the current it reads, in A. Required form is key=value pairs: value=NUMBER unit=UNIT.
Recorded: value=2.25 unit=A
